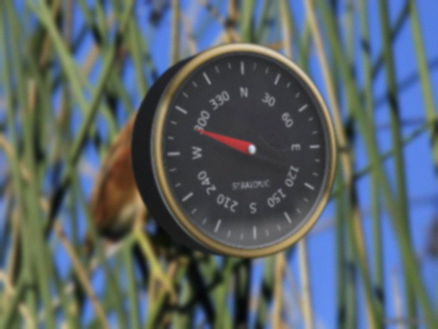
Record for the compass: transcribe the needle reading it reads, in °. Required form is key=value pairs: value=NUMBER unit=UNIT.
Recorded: value=290 unit=°
